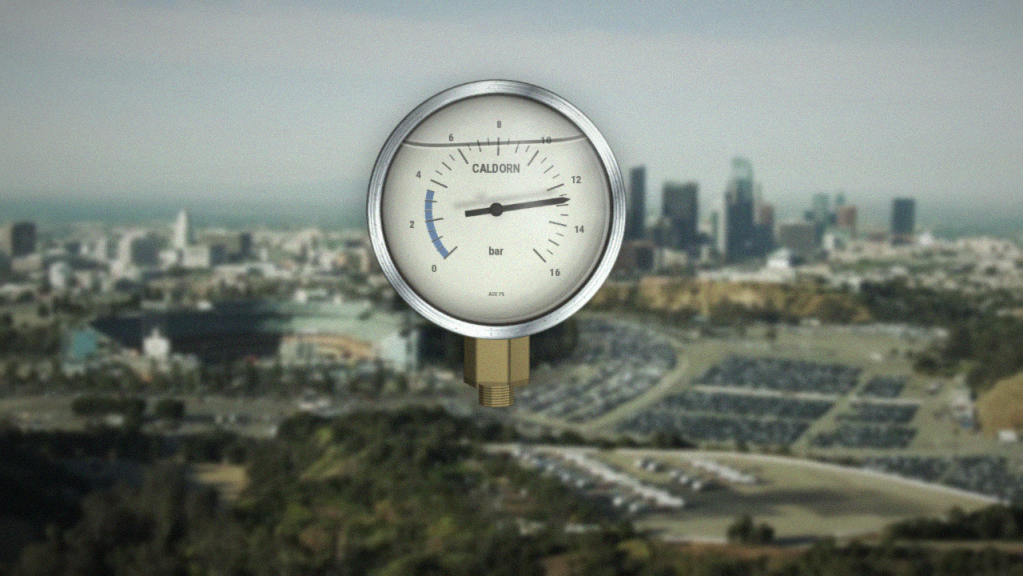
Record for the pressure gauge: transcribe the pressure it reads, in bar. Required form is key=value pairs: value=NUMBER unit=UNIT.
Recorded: value=12.75 unit=bar
